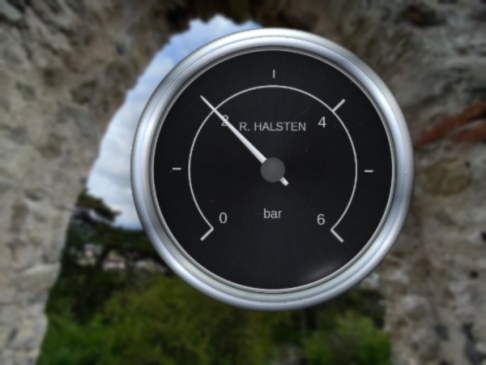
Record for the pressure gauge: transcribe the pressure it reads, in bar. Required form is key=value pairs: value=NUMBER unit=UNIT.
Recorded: value=2 unit=bar
